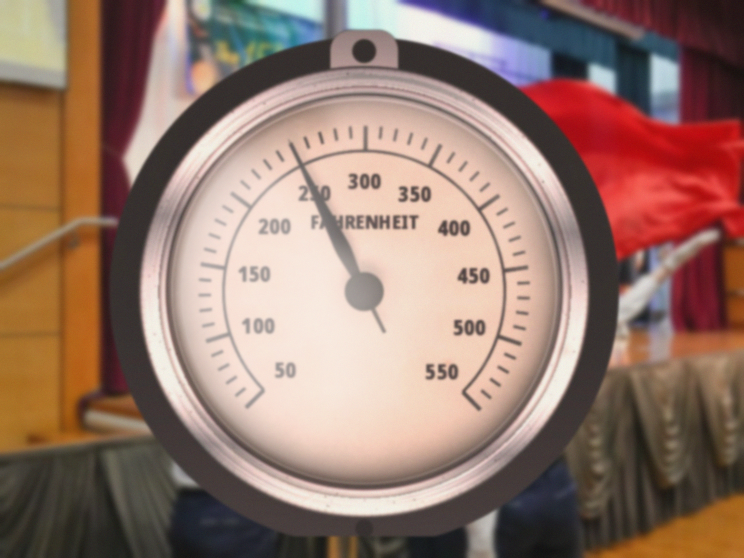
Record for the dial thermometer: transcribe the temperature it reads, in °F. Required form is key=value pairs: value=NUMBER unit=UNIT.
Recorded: value=250 unit=°F
